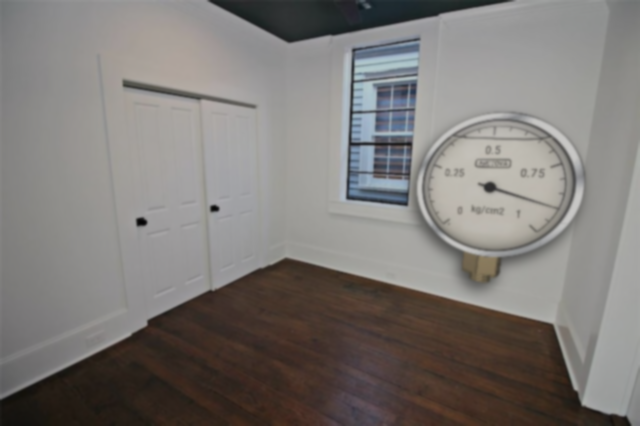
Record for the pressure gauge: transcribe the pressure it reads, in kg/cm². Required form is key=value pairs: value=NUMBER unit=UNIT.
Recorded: value=0.9 unit=kg/cm²
